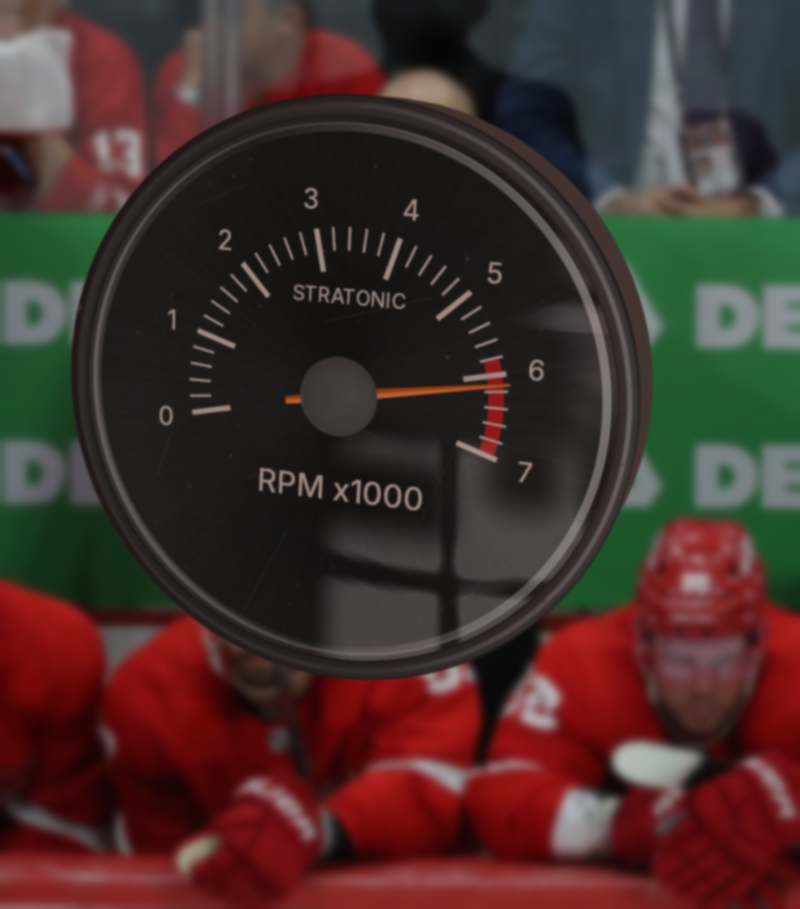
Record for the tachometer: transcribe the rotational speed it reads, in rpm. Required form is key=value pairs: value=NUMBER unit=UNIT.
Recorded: value=6100 unit=rpm
